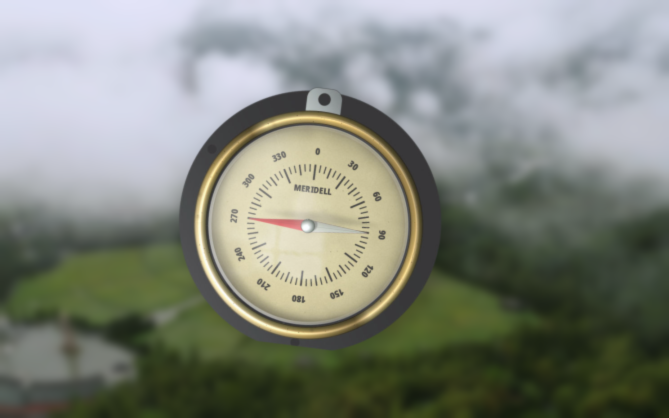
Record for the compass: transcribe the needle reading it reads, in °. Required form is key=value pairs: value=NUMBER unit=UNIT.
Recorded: value=270 unit=°
